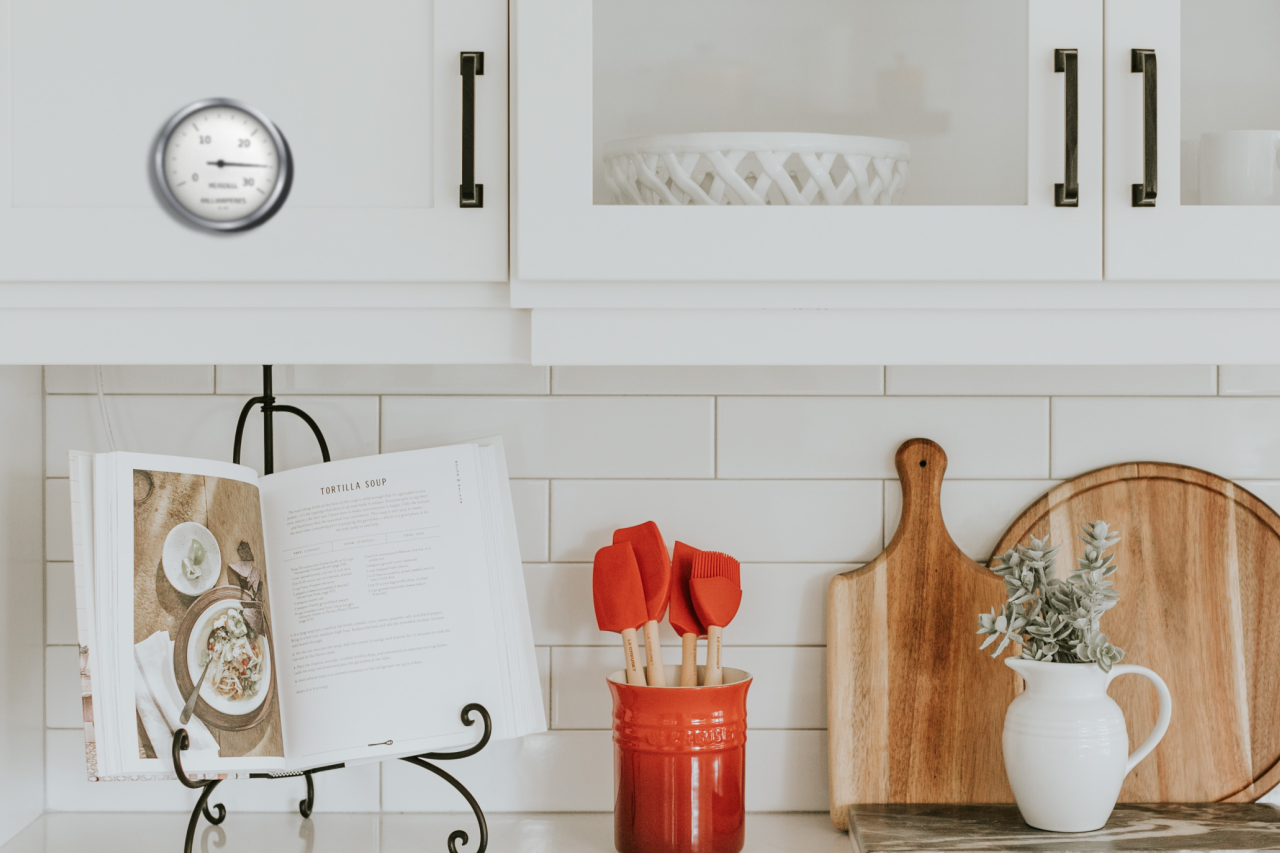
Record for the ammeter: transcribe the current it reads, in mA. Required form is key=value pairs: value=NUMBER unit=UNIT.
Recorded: value=26 unit=mA
